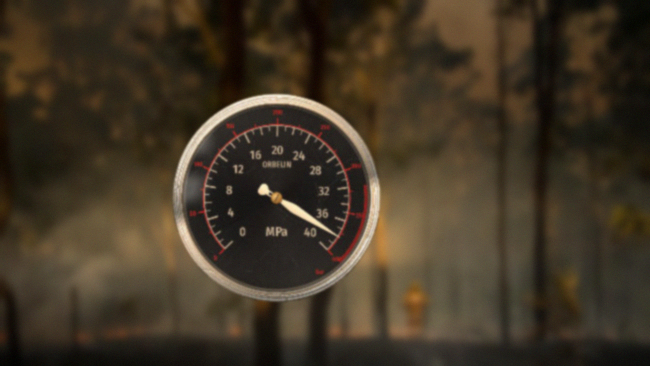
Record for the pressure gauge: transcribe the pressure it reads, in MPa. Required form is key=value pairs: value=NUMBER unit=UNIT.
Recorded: value=38 unit=MPa
